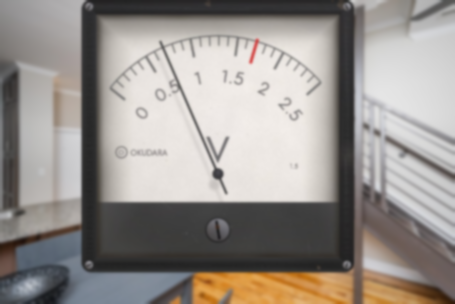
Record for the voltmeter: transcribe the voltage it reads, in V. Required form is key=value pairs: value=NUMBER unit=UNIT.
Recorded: value=0.7 unit=V
